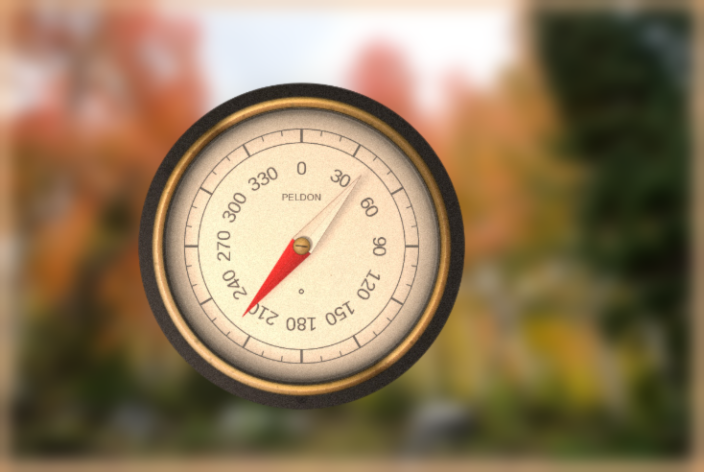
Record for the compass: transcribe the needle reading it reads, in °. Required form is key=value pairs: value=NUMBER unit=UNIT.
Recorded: value=220 unit=°
